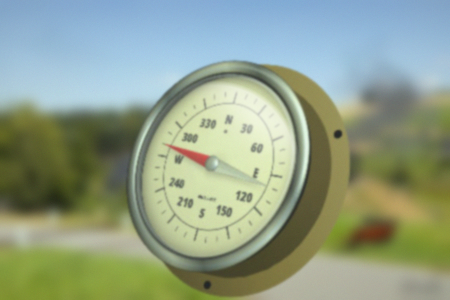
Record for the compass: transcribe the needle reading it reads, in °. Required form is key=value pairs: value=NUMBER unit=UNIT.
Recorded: value=280 unit=°
